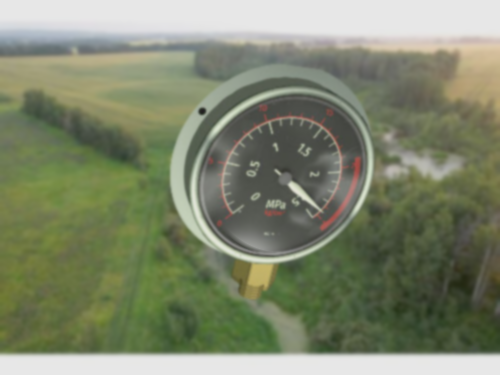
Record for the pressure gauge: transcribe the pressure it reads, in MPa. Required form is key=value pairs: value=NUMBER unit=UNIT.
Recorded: value=2.4 unit=MPa
